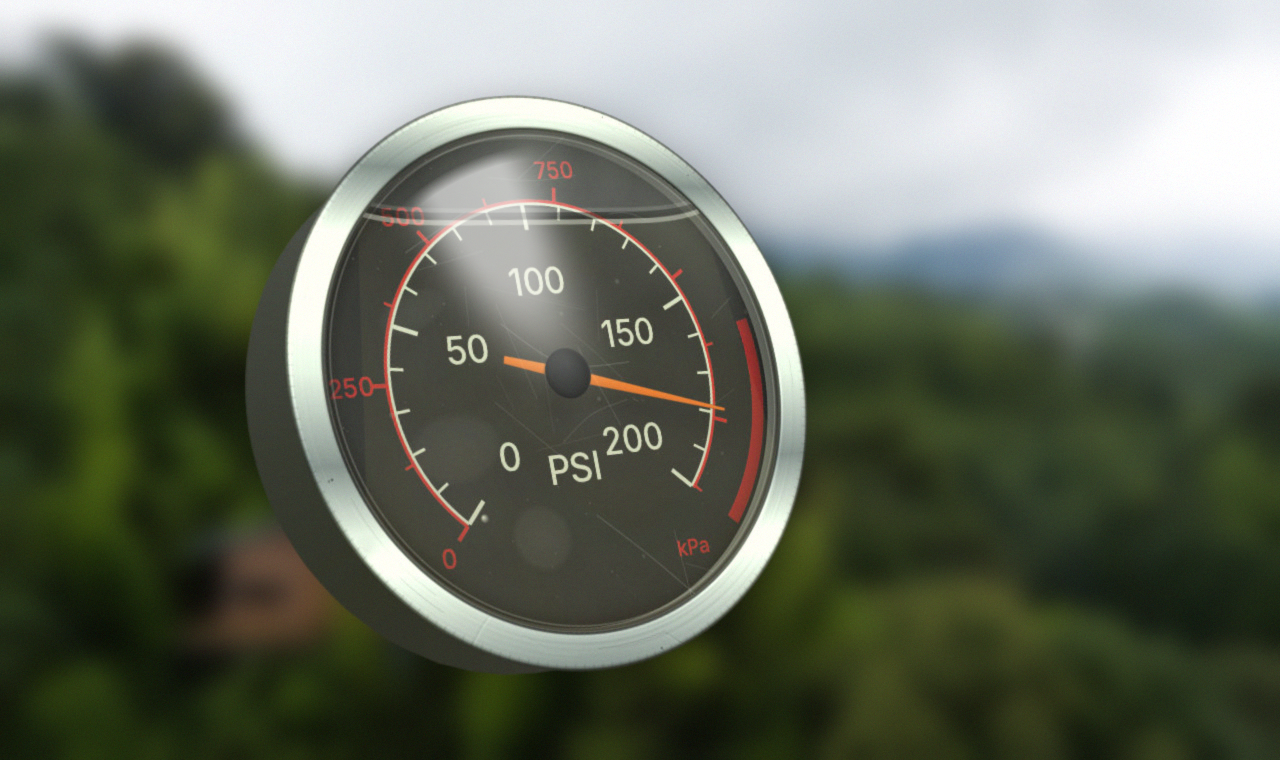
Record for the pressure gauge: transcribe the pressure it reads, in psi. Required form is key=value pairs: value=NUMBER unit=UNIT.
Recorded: value=180 unit=psi
